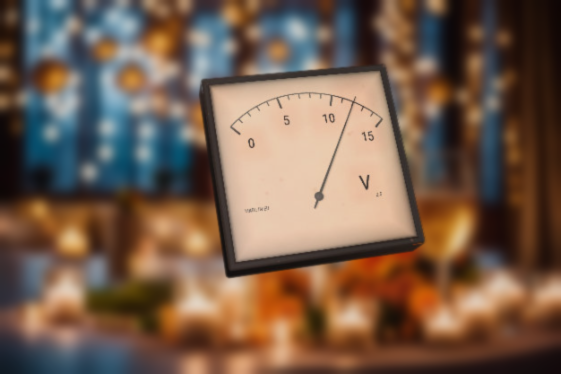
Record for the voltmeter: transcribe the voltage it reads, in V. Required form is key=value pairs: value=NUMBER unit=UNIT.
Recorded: value=12 unit=V
